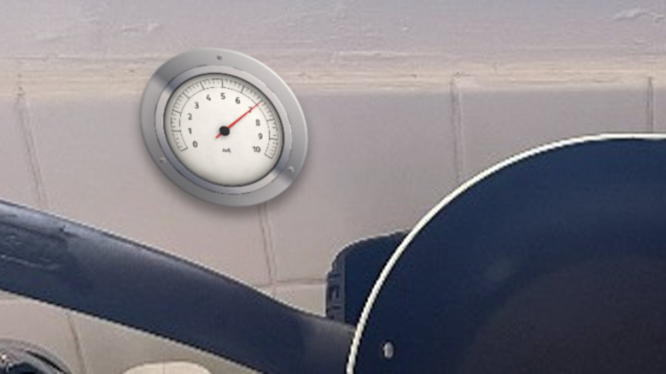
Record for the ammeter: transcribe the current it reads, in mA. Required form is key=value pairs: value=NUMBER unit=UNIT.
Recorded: value=7 unit=mA
